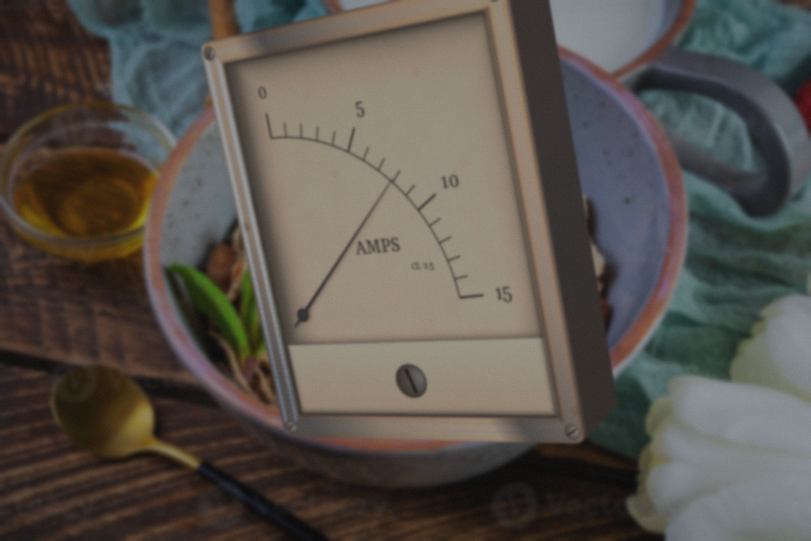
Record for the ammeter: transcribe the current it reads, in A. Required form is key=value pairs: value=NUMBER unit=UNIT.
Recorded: value=8 unit=A
